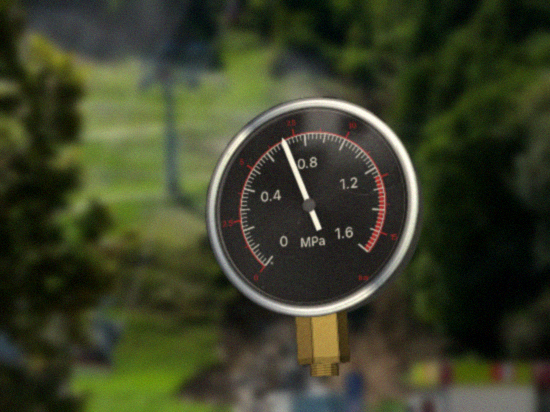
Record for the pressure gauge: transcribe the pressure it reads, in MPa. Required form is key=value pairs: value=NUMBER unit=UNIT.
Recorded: value=0.7 unit=MPa
